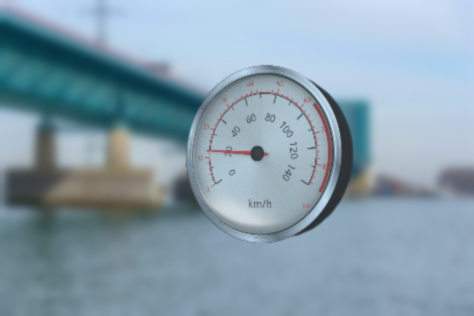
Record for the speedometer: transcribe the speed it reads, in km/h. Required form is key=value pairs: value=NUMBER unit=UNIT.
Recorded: value=20 unit=km/h
